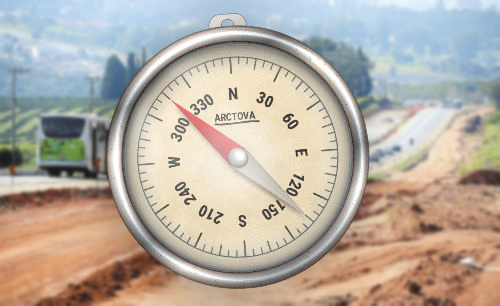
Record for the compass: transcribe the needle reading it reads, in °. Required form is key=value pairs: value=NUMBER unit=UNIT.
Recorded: value=315 unit=°
